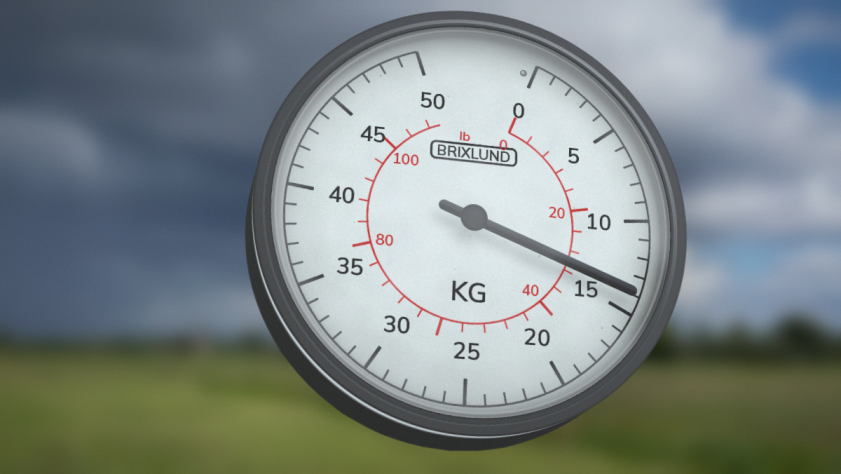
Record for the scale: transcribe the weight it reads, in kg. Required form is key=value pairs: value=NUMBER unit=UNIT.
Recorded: value=14 unit=kg
